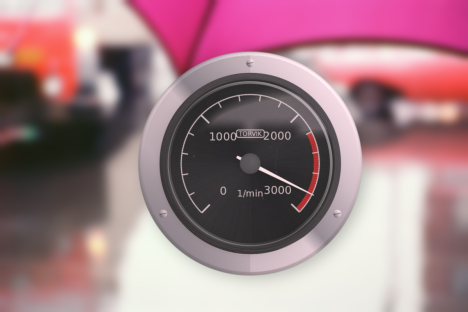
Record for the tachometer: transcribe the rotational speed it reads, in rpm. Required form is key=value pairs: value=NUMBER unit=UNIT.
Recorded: value=2800 unit=rpm
